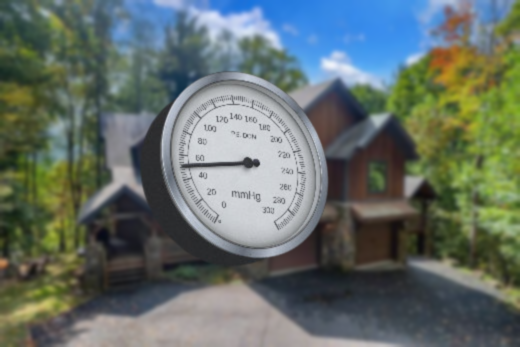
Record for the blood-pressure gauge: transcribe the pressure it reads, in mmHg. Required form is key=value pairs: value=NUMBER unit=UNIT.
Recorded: value=50 unit=mmHg
